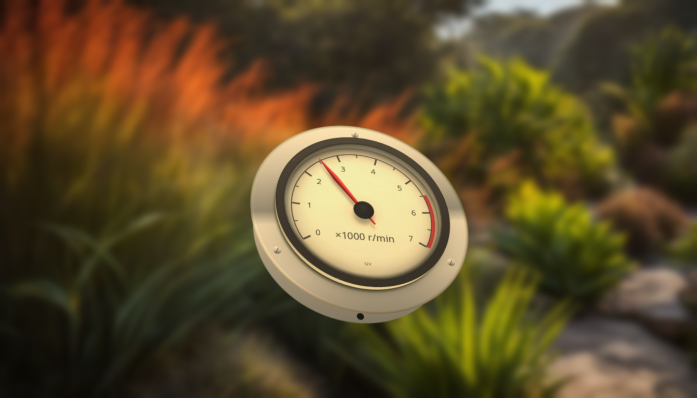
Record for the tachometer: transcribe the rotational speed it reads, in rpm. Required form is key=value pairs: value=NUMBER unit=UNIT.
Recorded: value=2500 unit=rpm
